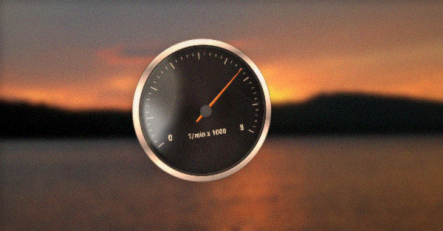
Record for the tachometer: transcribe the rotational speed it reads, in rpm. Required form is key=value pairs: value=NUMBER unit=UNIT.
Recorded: value=5600 unit=rpm
